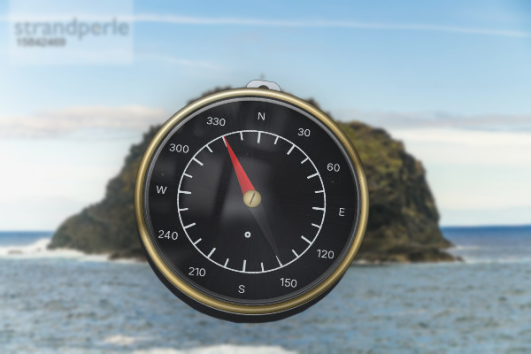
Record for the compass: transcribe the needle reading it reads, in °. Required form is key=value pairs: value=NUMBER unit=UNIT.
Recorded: value=330 unit=°
